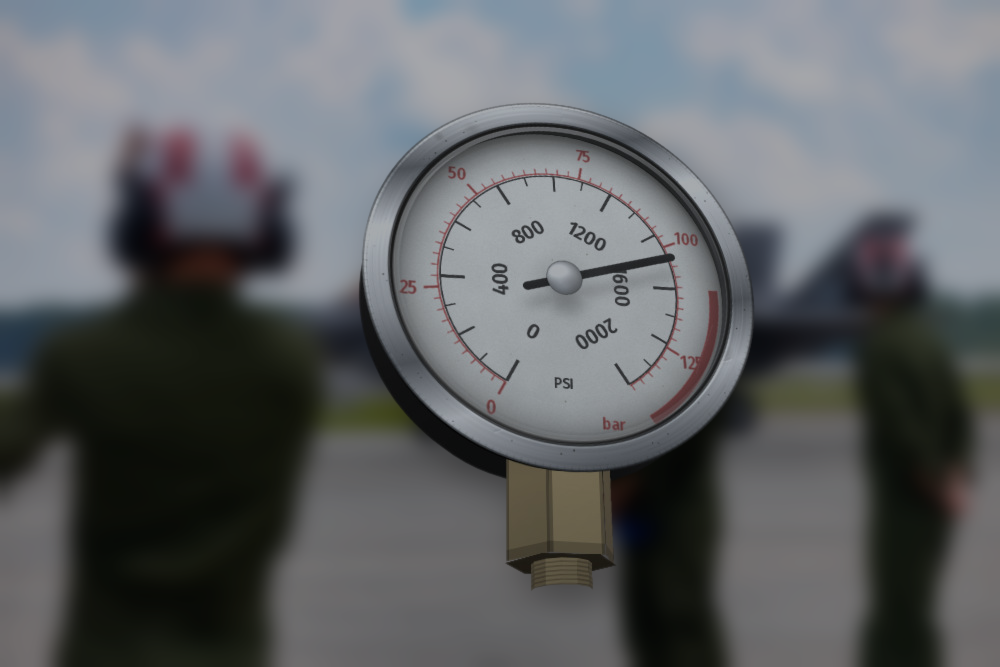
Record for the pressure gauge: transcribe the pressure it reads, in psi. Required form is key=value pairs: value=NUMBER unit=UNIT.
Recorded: value=1500 unit=psi
